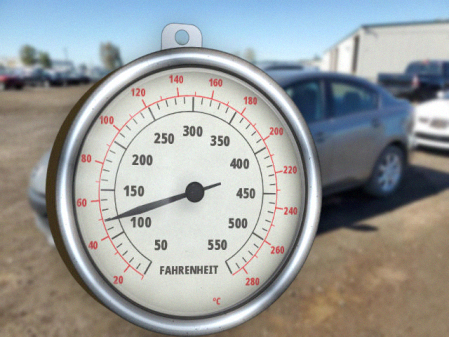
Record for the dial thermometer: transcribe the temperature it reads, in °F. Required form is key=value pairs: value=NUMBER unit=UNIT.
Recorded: value=120 unit=°F
